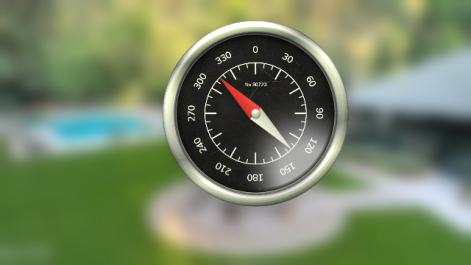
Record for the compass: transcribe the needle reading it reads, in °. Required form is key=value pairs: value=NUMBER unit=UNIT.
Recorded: value=315 unit=°
